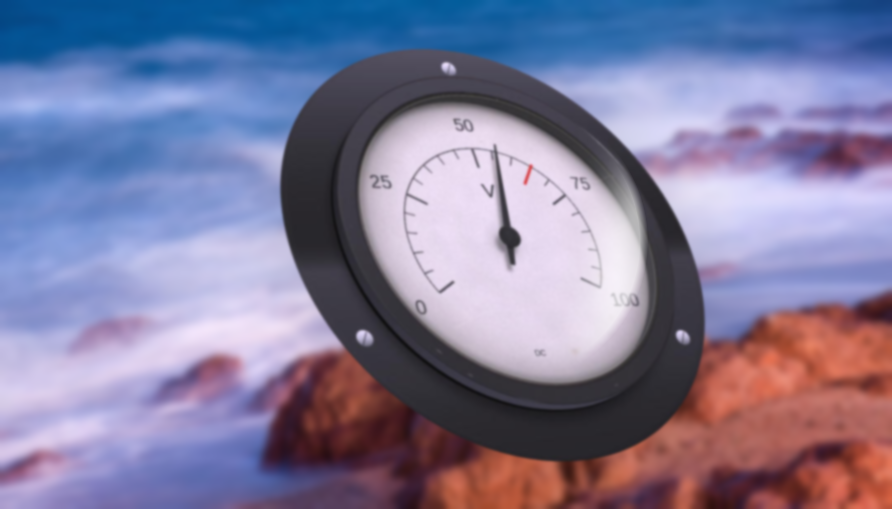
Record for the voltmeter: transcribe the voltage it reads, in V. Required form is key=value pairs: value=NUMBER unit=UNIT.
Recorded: value=55 unit=V
